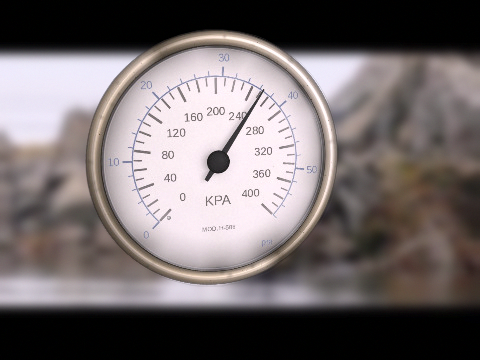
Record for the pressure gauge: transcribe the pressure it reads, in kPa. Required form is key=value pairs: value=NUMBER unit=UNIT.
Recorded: value=250 unit=kPa
